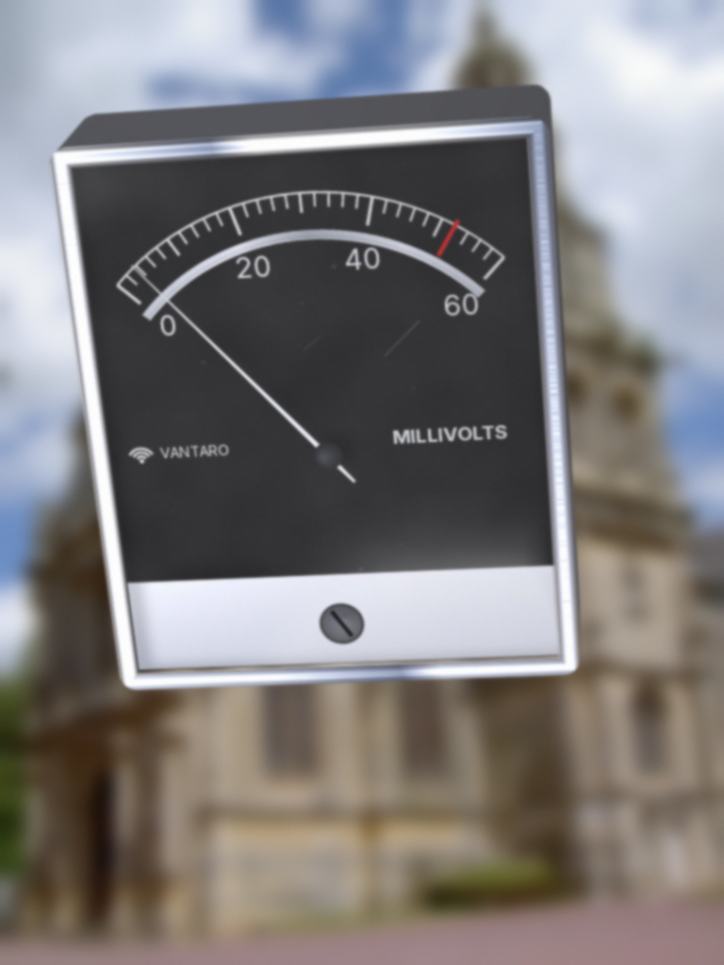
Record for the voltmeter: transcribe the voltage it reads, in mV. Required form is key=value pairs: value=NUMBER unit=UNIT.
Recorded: value=4 unit=mV
